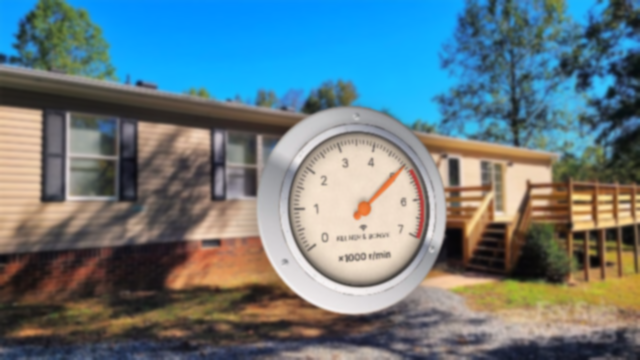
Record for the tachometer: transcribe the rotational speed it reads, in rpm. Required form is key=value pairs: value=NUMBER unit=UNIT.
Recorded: value=5000 unit=rpm
